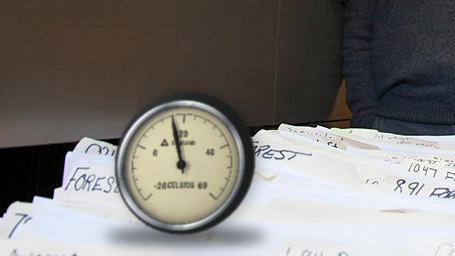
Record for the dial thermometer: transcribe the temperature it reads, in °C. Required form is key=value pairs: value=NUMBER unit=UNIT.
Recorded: value=16 unit=°C
